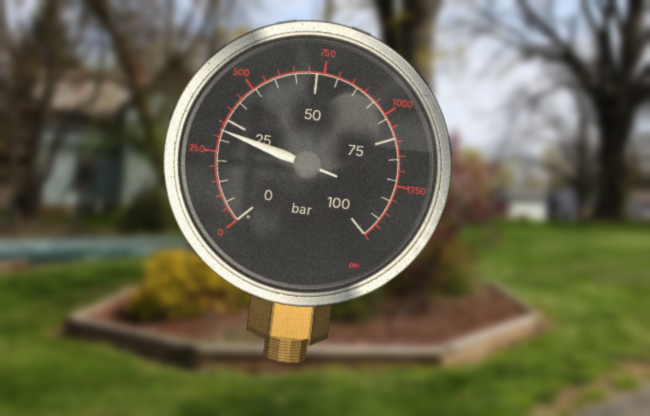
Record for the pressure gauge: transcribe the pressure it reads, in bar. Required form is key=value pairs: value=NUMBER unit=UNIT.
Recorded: value=22.5 unit=bar
